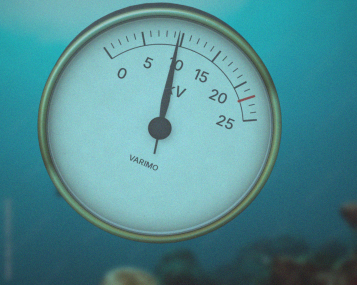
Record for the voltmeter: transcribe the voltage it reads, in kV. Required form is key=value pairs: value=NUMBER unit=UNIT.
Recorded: value=9.5 unit=kV
